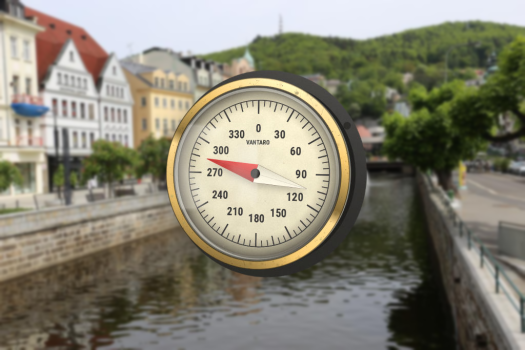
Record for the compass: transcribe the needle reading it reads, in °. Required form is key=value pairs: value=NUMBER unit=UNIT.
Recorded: value=285 unit=°
